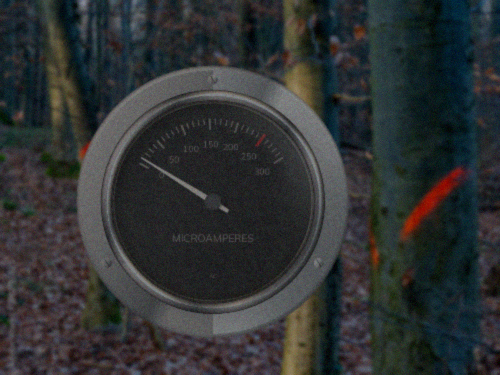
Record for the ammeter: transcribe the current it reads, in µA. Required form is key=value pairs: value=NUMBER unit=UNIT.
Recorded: value=10 unit=µA
